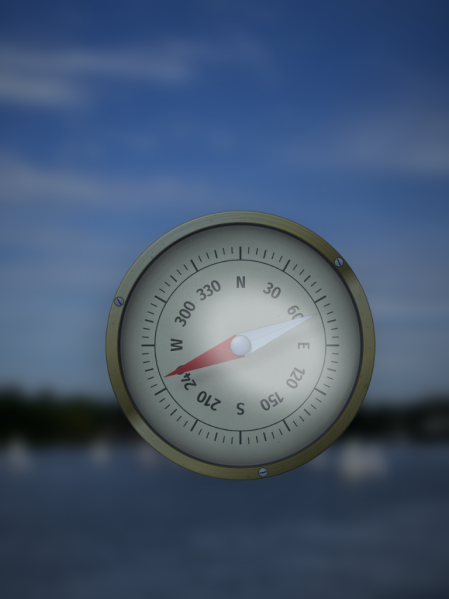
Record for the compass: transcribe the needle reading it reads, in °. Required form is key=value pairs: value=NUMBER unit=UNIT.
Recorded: value=247.5 unit=°
